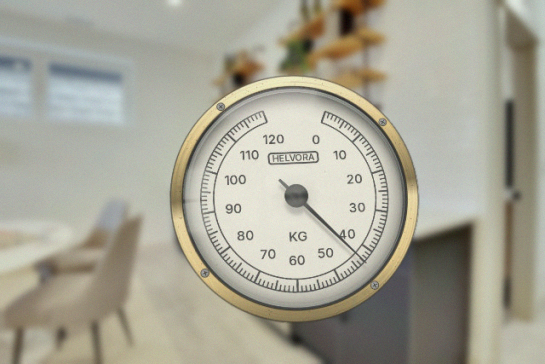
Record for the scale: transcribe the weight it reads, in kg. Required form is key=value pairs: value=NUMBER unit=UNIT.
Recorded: value=43 unit=kg
